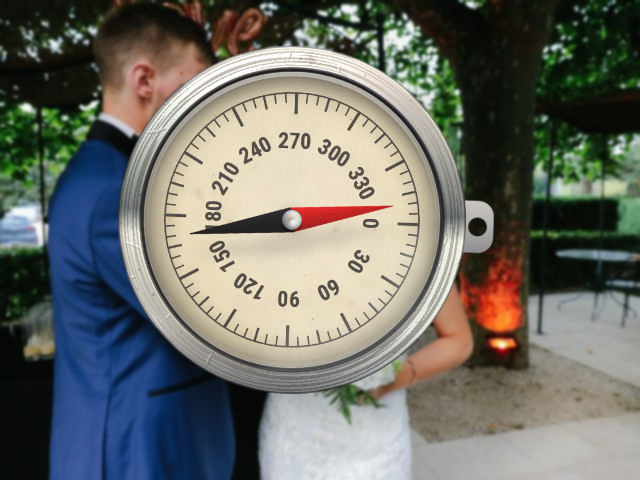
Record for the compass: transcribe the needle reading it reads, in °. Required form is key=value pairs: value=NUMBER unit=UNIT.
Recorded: value=350 unit=°
